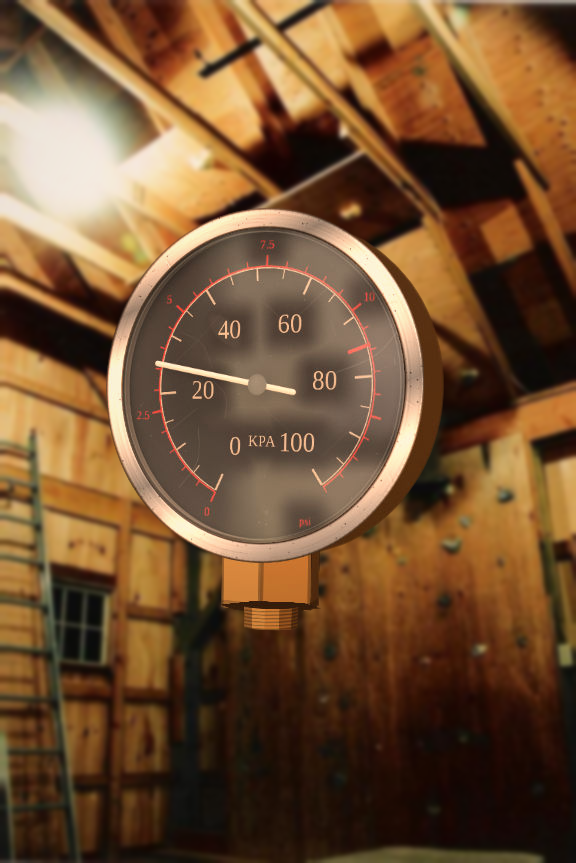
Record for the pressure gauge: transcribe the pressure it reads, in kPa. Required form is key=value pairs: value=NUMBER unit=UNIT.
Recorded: value=25 unit=kPa
